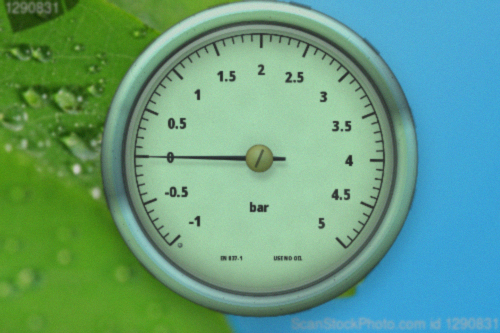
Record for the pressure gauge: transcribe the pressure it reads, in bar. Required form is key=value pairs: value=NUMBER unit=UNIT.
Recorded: value=0 unit=bar
